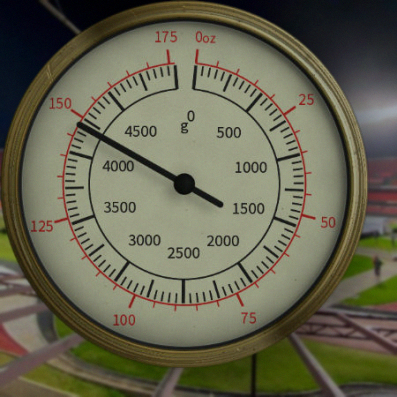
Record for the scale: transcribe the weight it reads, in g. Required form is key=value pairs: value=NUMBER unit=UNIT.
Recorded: value=4200 unit=g
